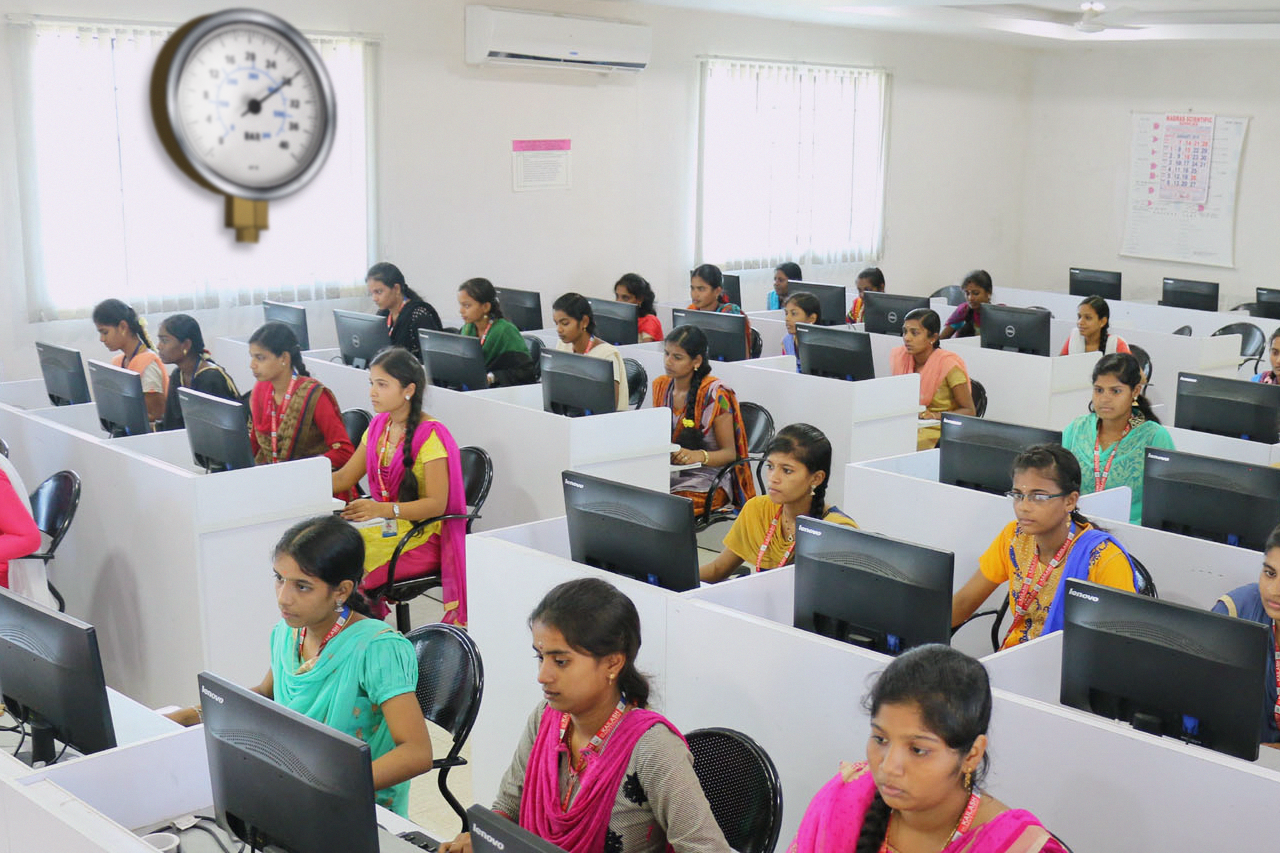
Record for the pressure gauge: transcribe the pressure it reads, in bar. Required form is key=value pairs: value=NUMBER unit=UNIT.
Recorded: value=28 unit=bar
